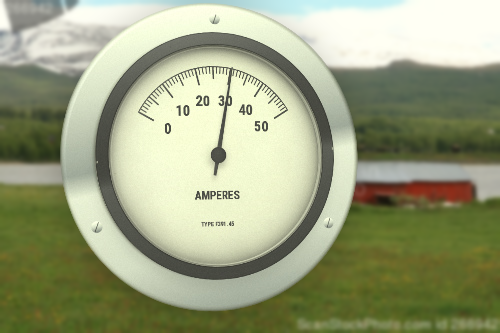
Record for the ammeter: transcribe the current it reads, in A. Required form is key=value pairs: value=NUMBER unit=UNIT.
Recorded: value=30 unit=A
